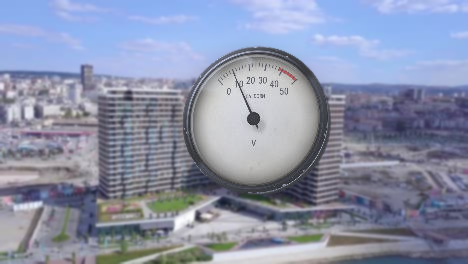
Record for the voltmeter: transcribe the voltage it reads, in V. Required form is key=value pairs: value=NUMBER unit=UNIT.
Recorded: value=10 unit=V
